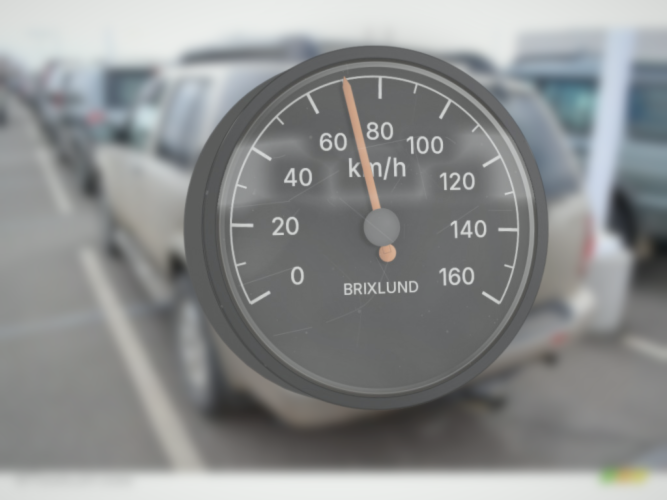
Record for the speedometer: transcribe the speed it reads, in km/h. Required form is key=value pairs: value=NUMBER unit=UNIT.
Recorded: value=70 unit=km/h
